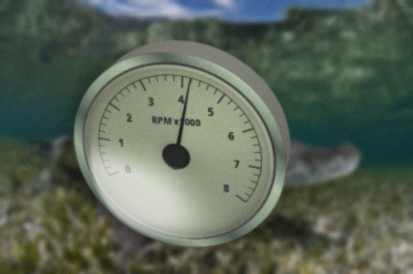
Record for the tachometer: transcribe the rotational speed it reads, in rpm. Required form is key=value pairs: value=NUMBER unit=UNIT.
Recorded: value=4200 unit=rpm
